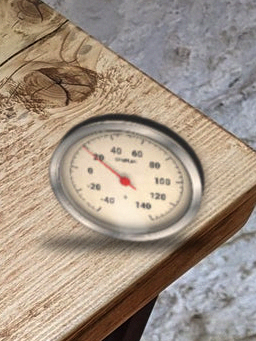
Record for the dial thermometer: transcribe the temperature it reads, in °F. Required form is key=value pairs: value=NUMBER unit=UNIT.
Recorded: value=20 unit=°F
